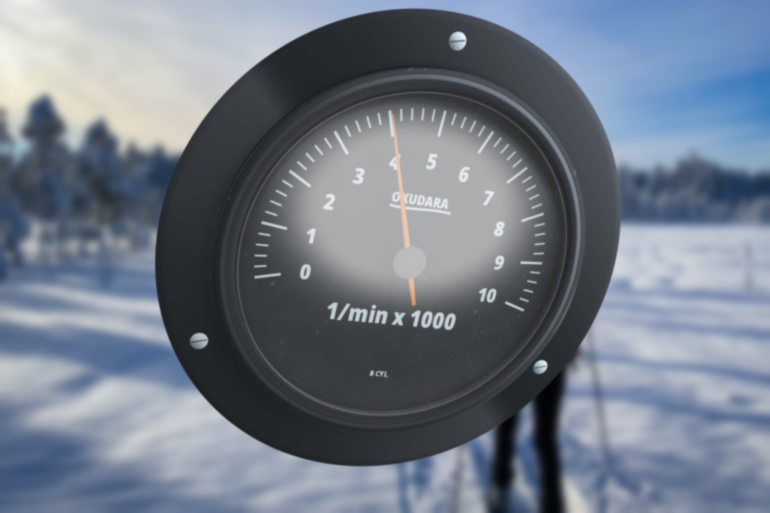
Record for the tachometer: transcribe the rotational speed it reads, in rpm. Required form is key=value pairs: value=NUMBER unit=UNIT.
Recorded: value=4000 unit=rpm
